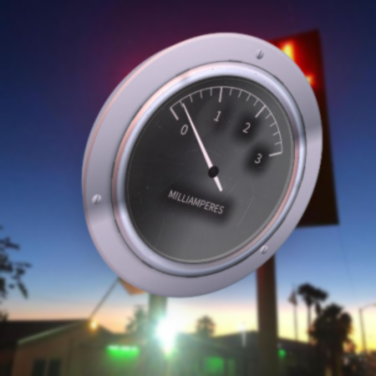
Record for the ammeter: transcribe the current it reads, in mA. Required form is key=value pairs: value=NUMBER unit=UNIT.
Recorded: value=0.2 unit=mA
